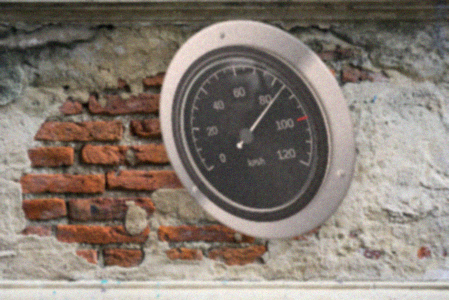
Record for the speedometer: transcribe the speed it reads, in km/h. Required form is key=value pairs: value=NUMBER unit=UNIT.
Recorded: value=85 unit=km/h
